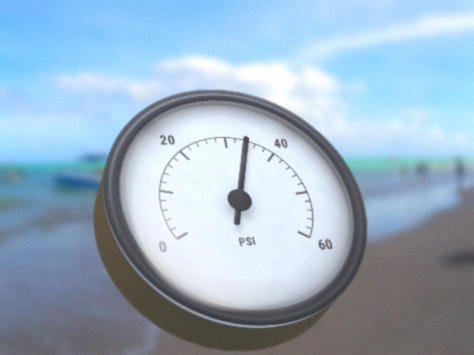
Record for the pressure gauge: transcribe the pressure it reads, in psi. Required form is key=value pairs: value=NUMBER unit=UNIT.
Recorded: value=34 unit=psi
